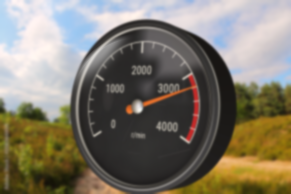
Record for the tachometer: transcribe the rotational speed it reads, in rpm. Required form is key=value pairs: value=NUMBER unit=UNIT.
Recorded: value=3200 unit=rpm
